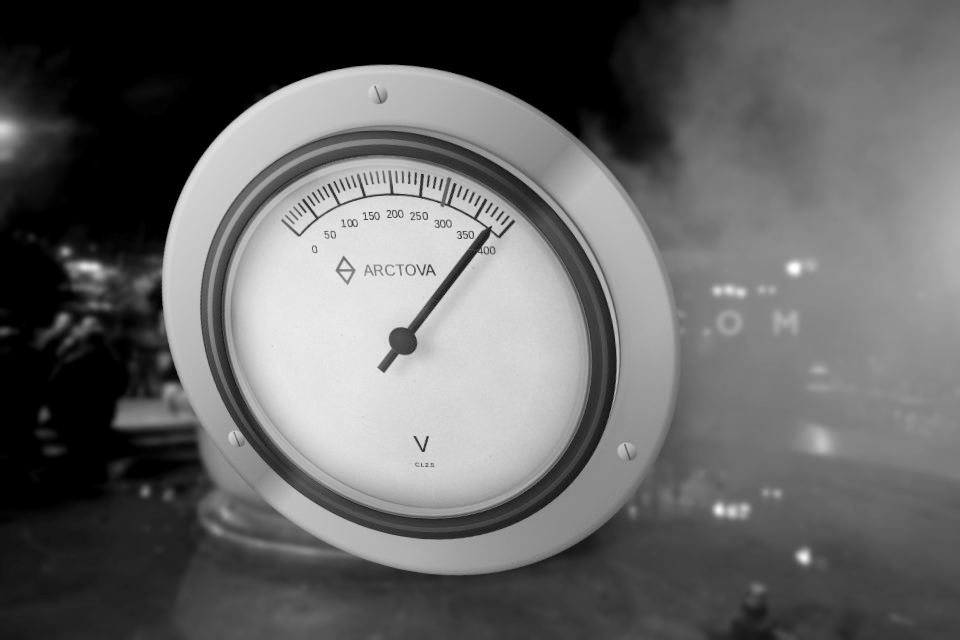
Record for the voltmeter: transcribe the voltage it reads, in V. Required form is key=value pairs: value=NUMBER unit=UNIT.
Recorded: value=380 unit=V
